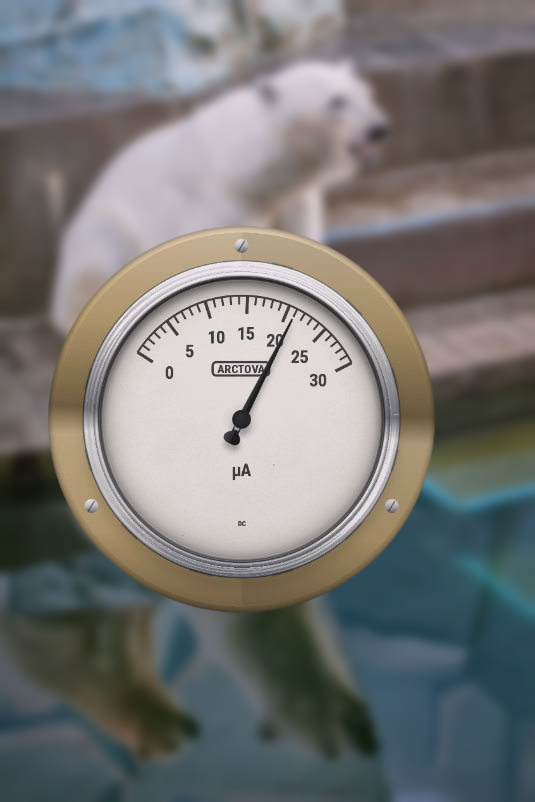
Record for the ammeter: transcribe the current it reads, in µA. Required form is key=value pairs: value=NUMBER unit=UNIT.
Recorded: value=21 unit=µA
